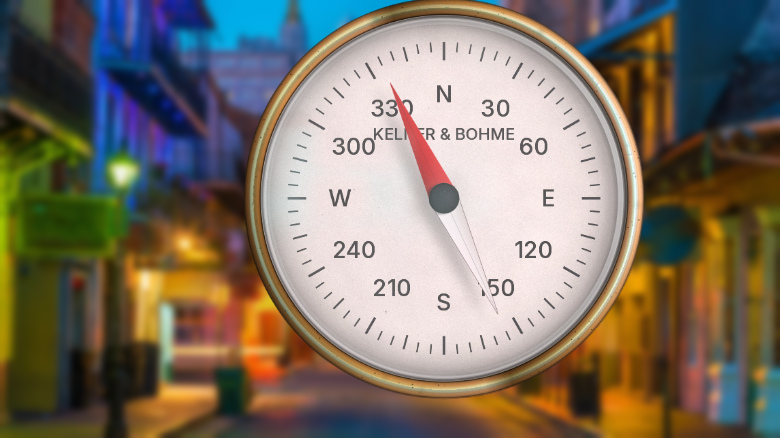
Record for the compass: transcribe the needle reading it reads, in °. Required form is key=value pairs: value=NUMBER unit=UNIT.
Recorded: value=335 unit=°
